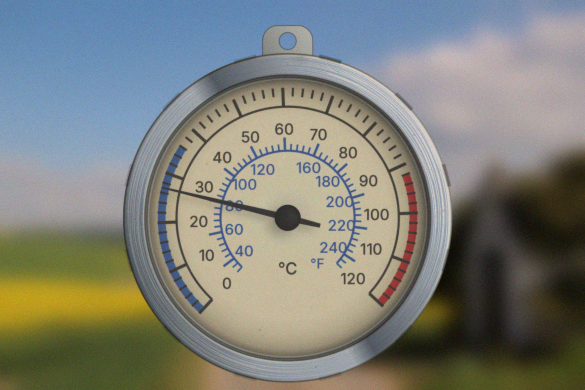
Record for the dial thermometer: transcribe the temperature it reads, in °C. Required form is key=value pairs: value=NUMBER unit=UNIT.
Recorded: value=27 unit=°C
